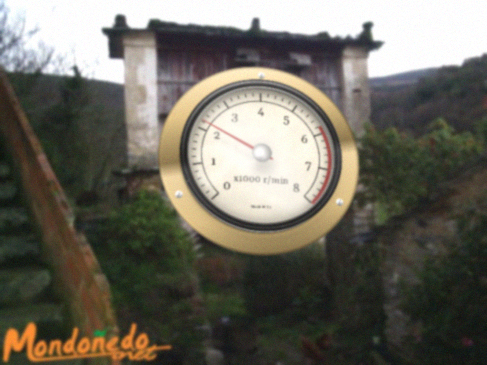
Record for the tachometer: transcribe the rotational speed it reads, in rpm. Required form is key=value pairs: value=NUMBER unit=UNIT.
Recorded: value=2200 unit=rpm
